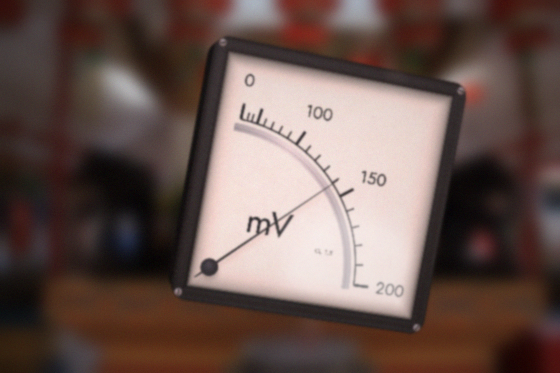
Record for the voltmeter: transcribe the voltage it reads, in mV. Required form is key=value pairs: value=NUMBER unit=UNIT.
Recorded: value=140 unit=mV
